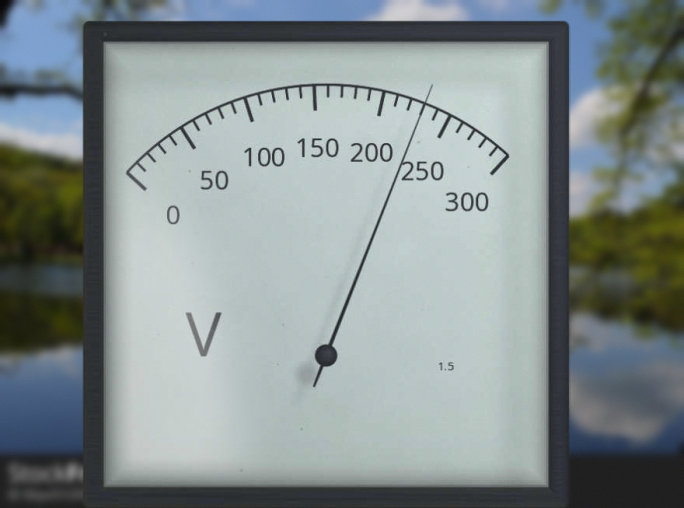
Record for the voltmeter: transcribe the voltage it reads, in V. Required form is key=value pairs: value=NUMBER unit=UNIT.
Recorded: value=230 unit=V
